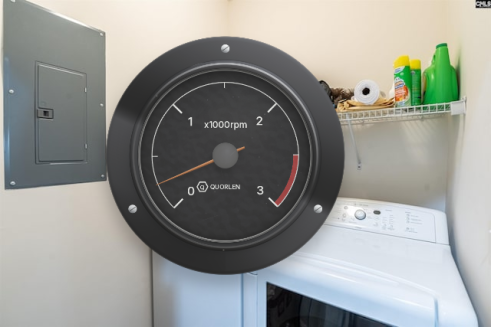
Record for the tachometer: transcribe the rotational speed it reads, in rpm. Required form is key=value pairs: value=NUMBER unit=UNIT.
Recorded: value=250 unit=rpm
